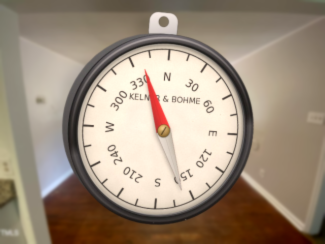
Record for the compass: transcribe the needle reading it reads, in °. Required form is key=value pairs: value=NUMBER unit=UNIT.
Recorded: value=337.5 unit=°
